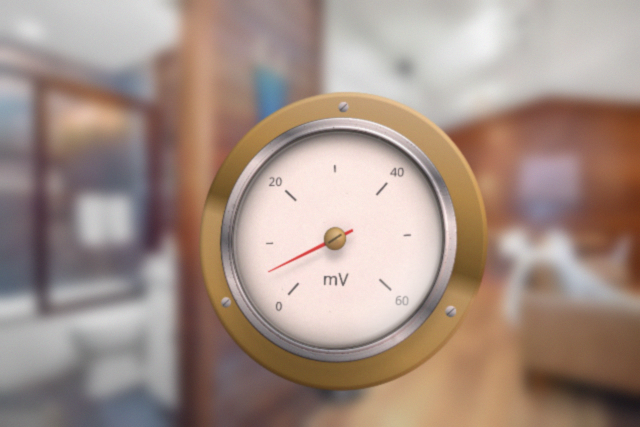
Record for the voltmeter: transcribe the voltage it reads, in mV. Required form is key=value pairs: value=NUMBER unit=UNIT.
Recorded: value=5 unit=mV
